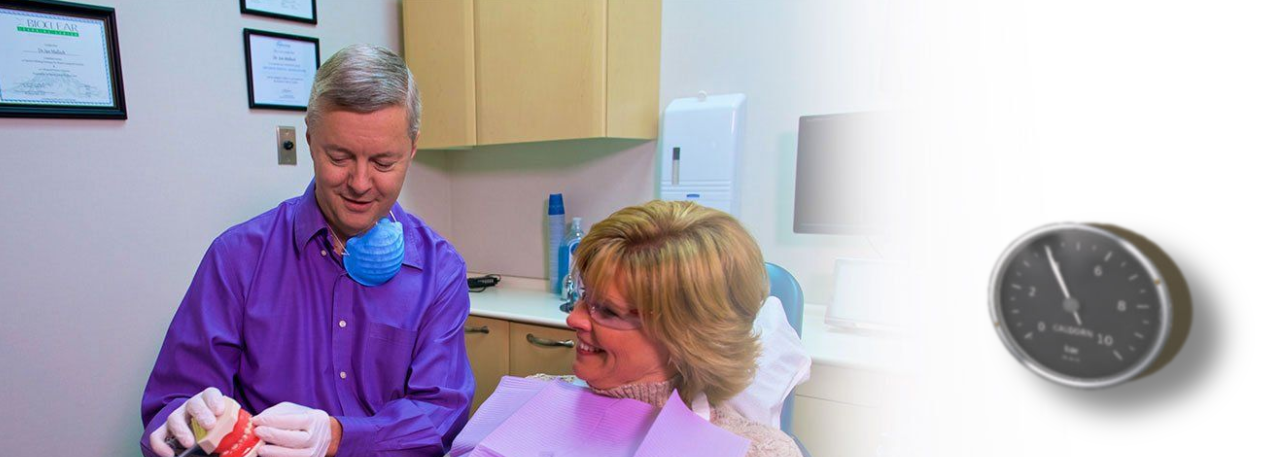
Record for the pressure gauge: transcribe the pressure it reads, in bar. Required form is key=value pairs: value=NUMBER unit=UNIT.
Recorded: value=4 unit=bar
